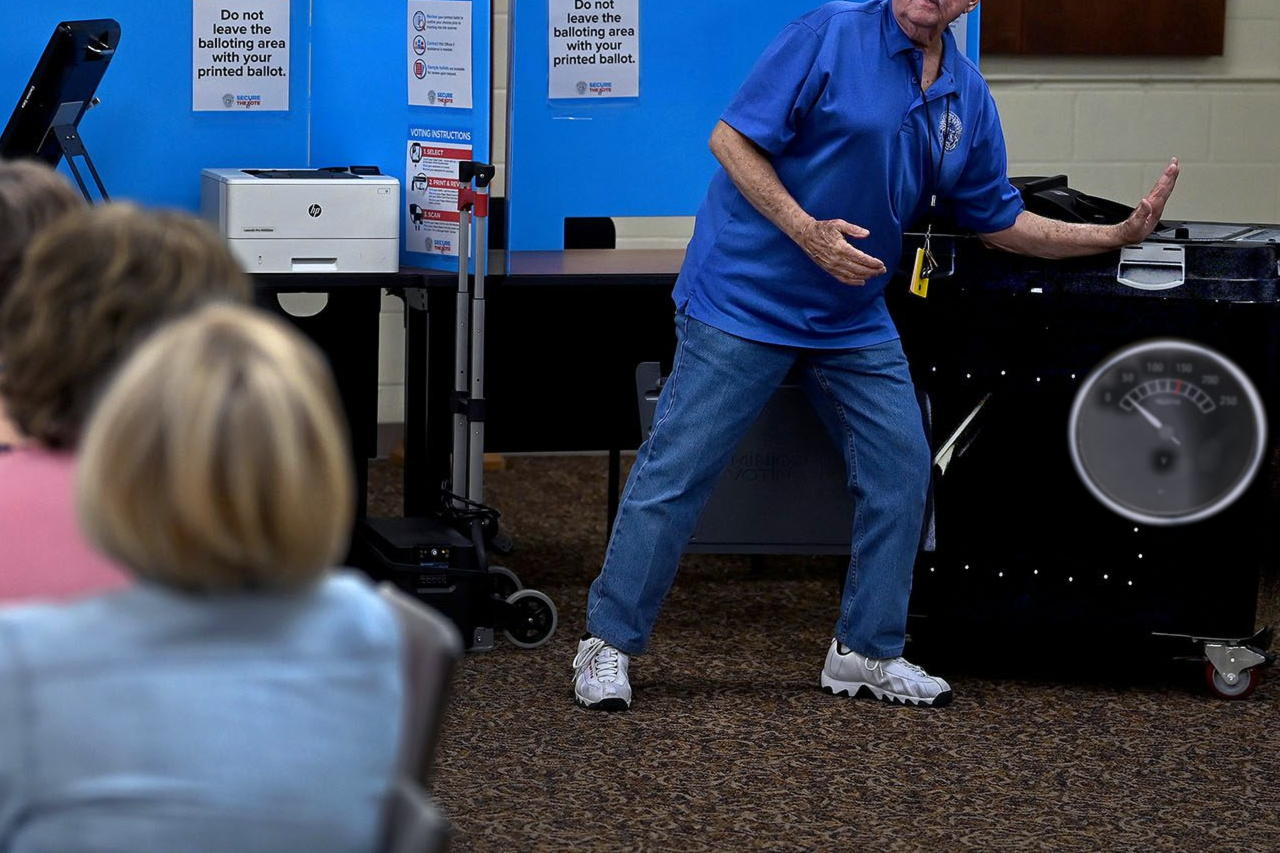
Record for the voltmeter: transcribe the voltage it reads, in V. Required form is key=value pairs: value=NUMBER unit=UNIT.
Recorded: value=25 unit=V
